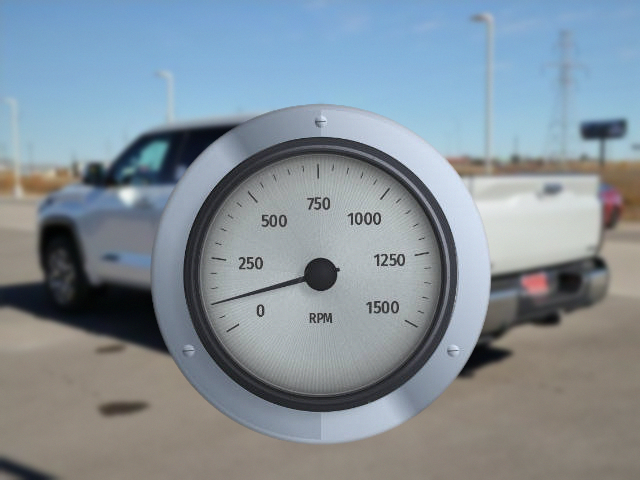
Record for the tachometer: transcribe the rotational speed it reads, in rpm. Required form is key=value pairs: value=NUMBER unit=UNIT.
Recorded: value=100 unit=rpm
